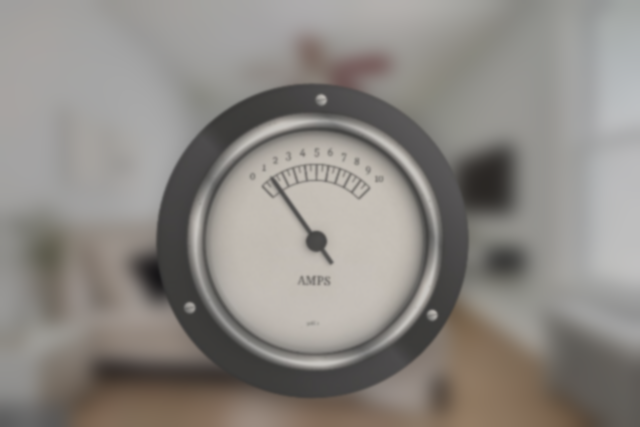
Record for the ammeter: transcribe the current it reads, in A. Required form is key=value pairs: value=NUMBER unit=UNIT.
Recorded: value=1 unit=A
